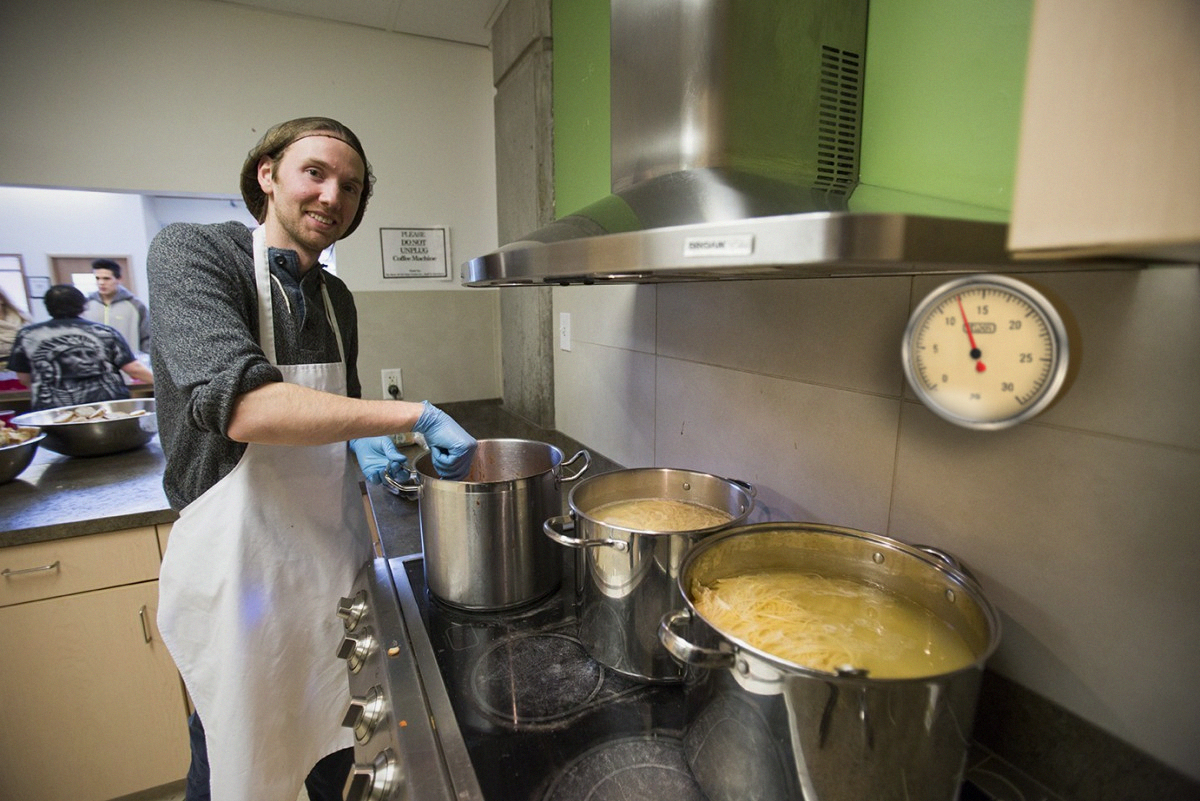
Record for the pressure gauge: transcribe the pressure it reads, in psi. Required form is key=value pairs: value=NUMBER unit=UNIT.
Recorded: value=12.5 unit=psi
